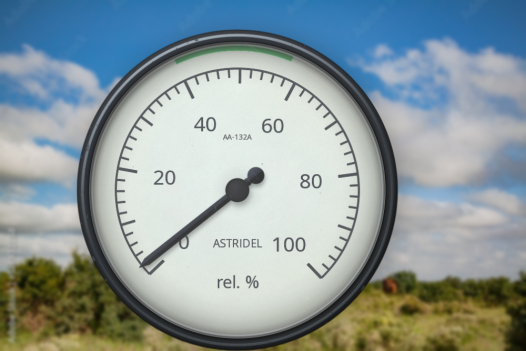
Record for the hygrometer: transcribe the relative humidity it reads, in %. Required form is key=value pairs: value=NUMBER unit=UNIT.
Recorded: value=2 unit=%
